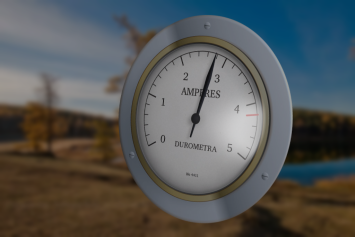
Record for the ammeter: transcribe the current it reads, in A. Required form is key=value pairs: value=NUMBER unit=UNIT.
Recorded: value=2.8 unit=A
